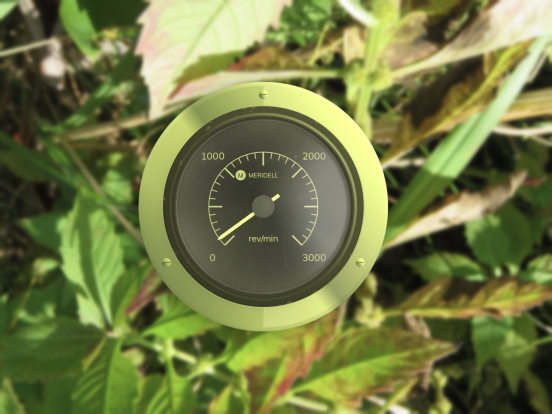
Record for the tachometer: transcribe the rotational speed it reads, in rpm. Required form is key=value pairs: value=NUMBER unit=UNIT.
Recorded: value=100 unit=rpm
